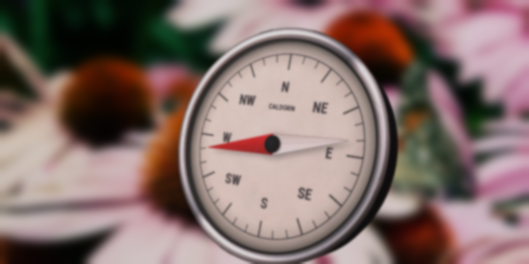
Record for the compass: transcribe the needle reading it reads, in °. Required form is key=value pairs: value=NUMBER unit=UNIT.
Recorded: value=260 unit=°
